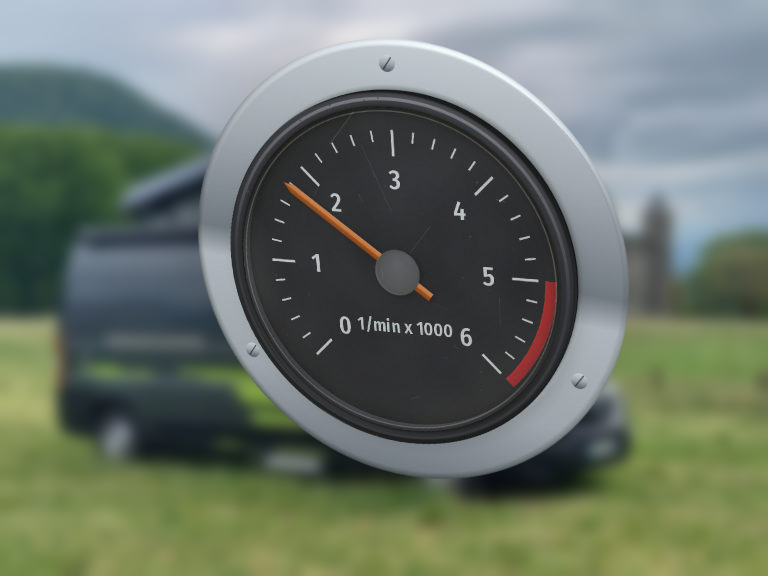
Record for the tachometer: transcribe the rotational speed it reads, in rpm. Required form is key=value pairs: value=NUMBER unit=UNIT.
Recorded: value=1800 unit=rpm
